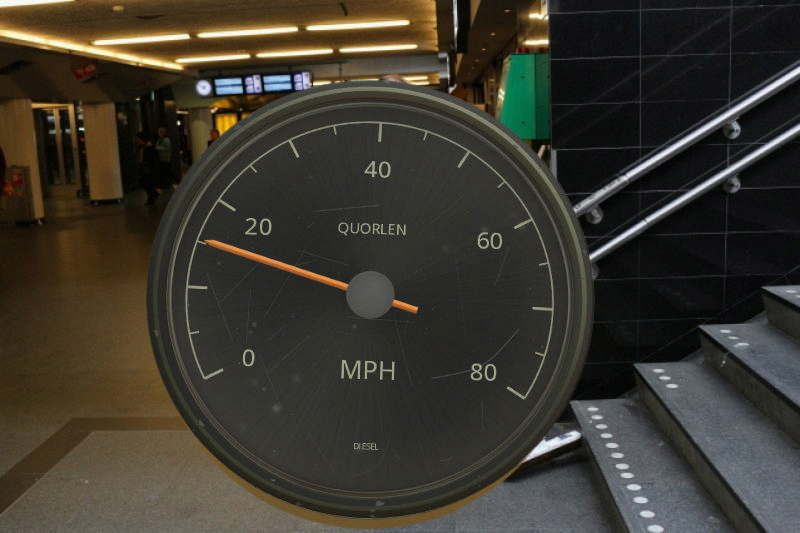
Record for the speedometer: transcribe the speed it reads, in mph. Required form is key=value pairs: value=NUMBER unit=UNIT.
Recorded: value=15 unit=mph
